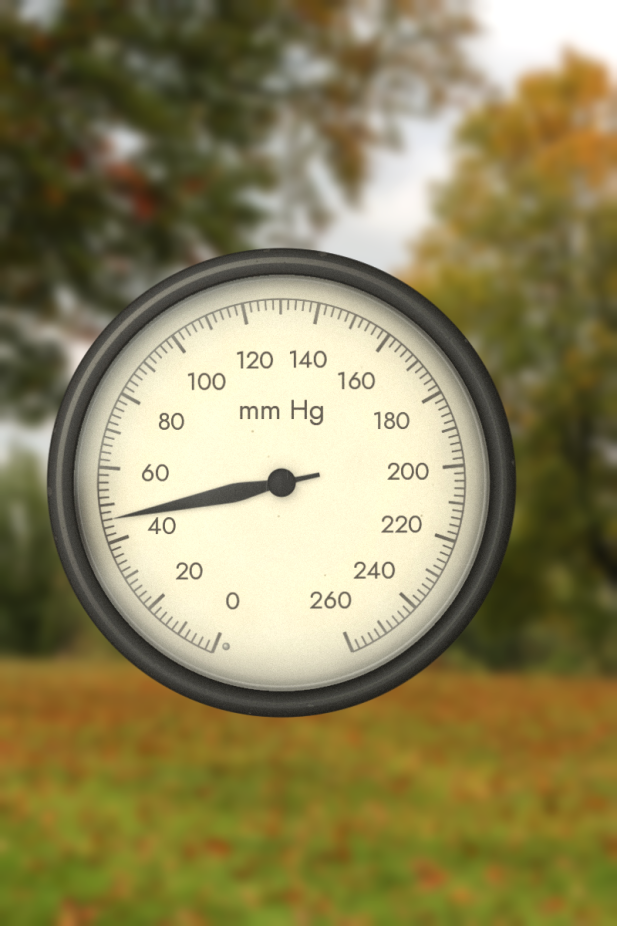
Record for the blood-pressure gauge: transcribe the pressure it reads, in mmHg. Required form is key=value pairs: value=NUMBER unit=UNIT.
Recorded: value=46 unit=mmHg
